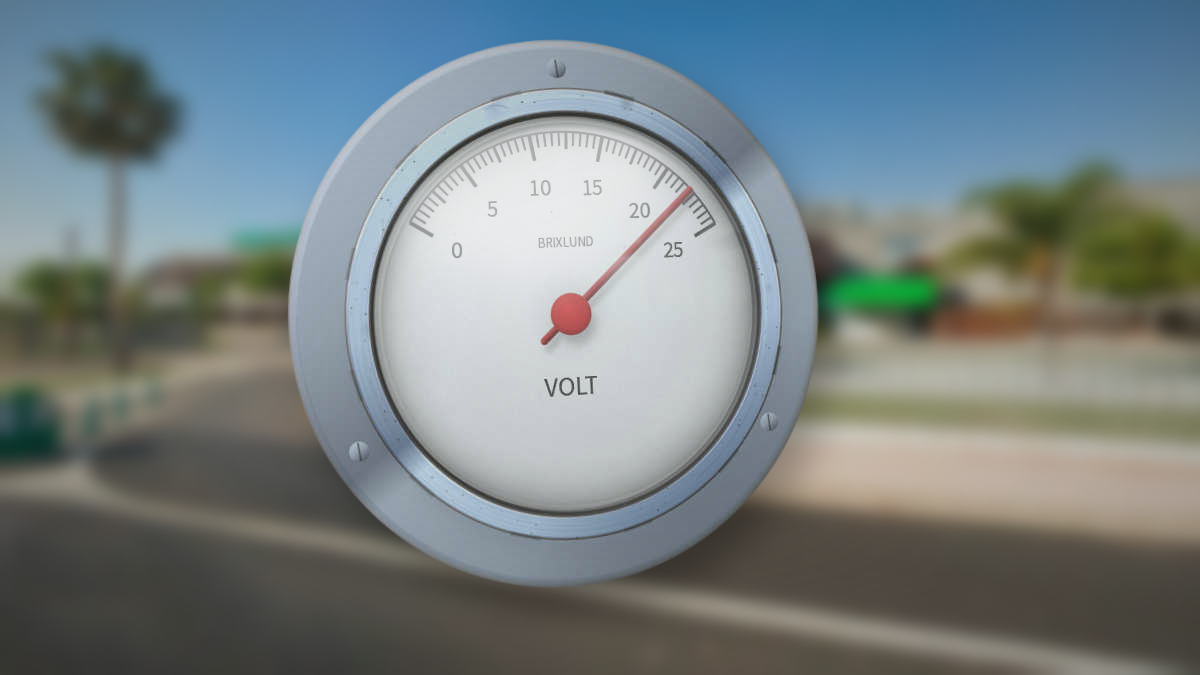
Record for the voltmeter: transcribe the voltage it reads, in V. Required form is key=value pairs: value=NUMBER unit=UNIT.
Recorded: value=22 unit=V
